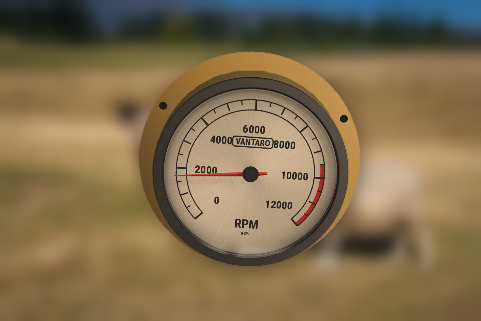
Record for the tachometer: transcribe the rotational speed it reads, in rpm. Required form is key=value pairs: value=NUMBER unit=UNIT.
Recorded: value=1750 unit=rpm
